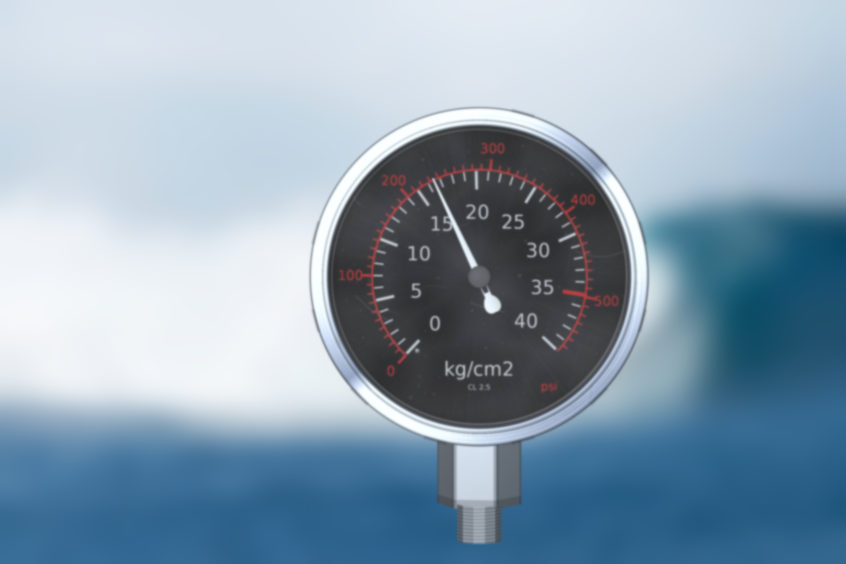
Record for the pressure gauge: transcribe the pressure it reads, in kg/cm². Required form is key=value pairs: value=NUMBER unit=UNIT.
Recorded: value=16.5 unit=kg/cm²
